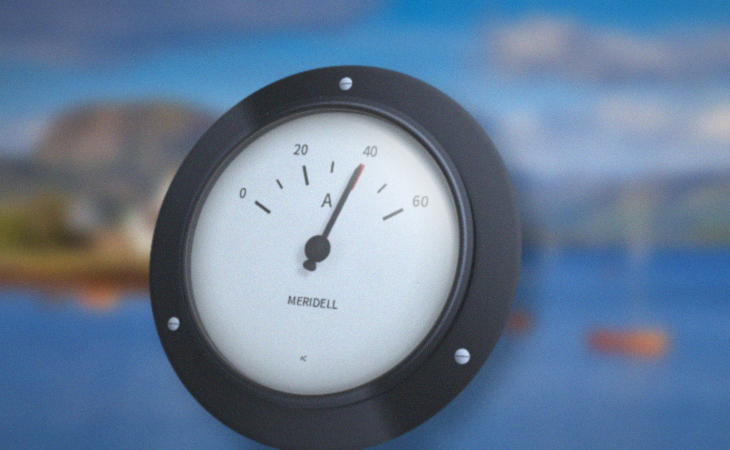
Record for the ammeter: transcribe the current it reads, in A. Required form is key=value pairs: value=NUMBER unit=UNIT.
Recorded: value=40 unit=A
